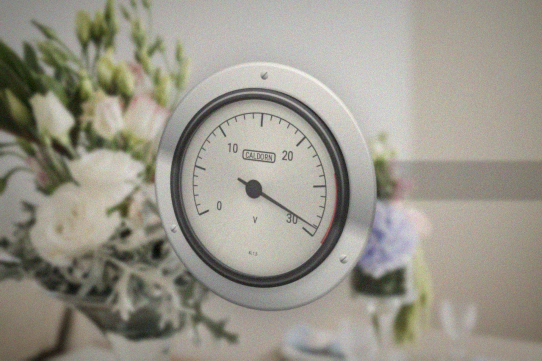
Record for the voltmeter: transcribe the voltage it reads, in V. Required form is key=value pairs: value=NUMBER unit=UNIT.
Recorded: value=29 unit=V
